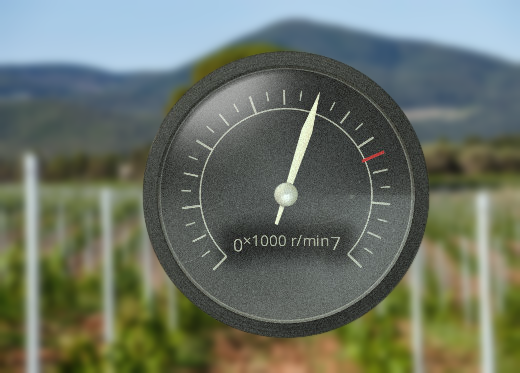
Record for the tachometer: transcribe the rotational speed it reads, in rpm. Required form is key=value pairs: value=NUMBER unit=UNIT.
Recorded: value=4000 unit=rpm
